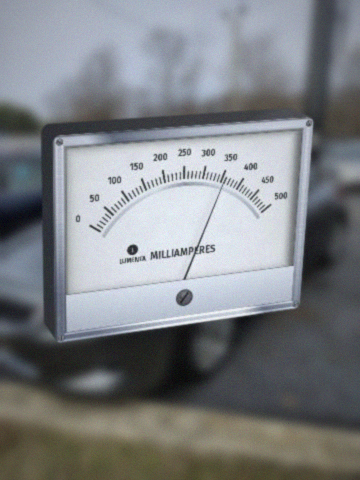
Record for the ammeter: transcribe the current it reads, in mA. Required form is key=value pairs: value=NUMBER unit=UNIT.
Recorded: value=350 unit=mA
